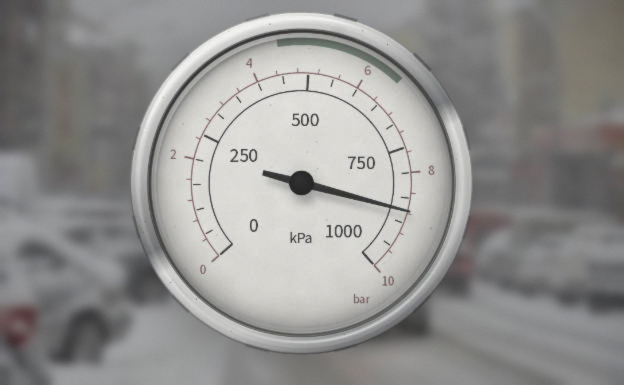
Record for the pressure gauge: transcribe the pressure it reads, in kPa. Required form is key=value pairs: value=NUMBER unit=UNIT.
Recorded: value=875 unit=kPa
